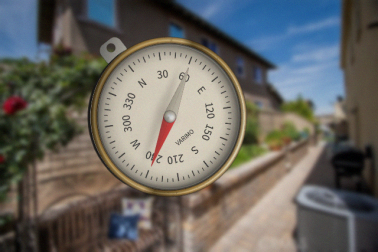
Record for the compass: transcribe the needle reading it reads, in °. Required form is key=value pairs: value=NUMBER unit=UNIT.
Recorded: value=240 unit=°
